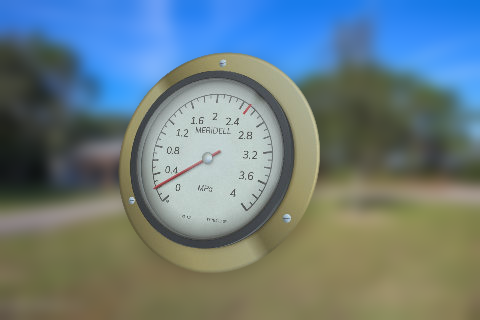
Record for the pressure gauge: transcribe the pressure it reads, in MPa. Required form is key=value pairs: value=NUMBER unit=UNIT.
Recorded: value=0.2 unit=MPa
